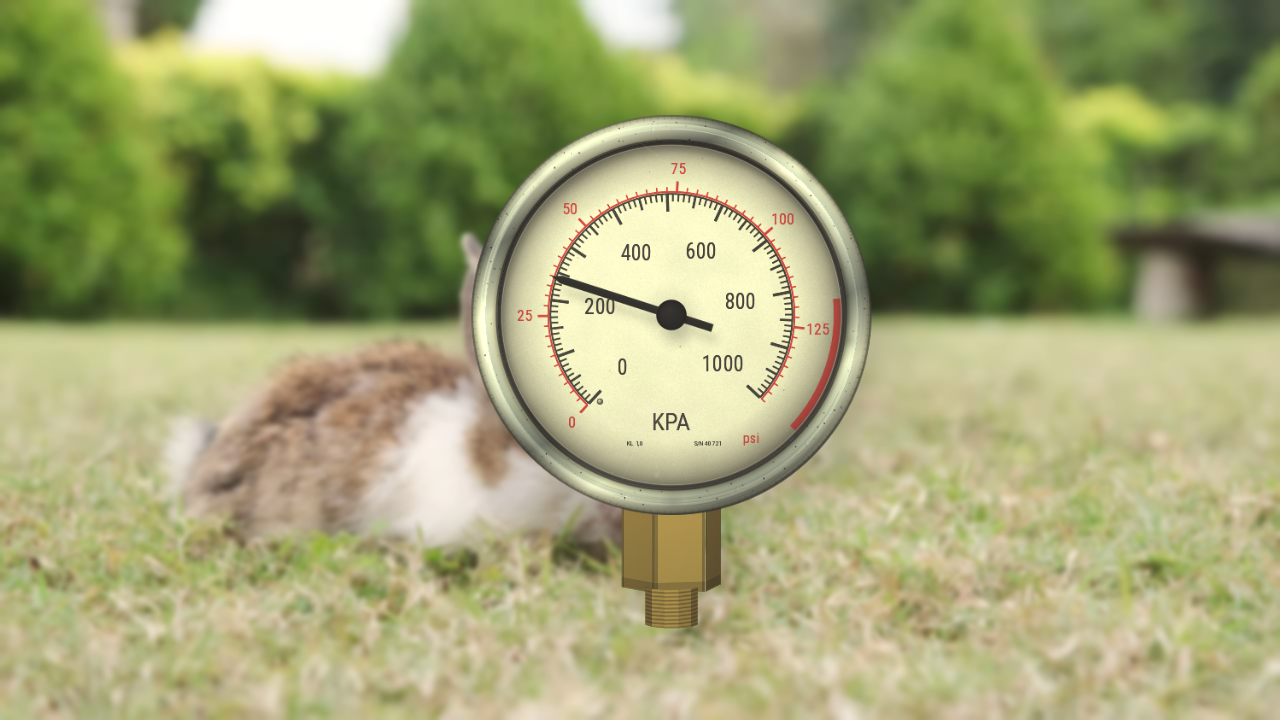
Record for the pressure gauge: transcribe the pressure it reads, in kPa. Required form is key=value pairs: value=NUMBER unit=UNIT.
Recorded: value=240 unit=kPa
